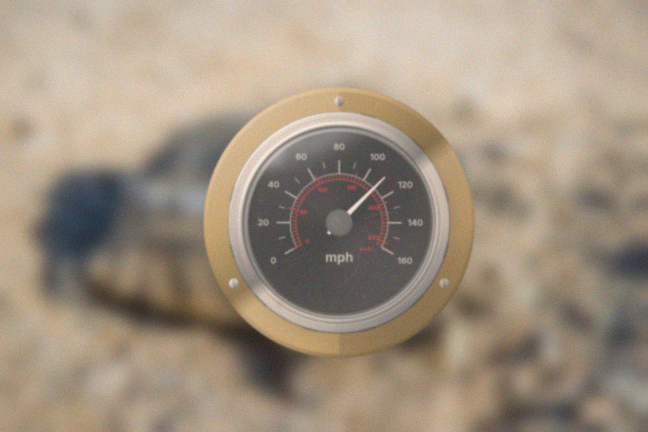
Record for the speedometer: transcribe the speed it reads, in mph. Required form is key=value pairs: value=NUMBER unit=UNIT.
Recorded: value=110 unit=mph
